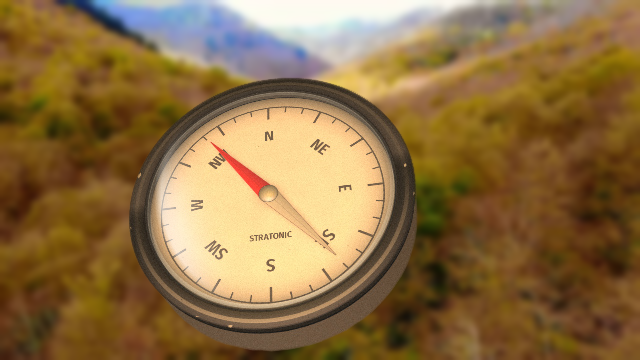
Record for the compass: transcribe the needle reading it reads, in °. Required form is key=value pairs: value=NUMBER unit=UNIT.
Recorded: value=320 unit=°
